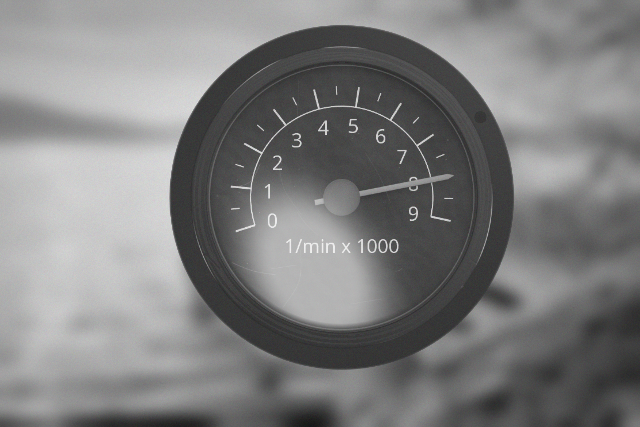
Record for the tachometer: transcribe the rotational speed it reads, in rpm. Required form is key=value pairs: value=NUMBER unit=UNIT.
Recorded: value=8000 unit=rpm
